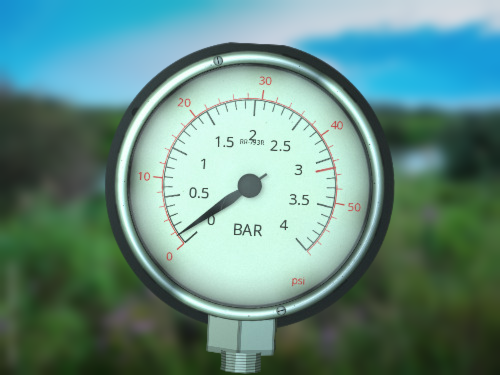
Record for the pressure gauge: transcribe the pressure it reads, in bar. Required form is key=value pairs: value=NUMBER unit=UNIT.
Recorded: value=0.1 unit=bar
